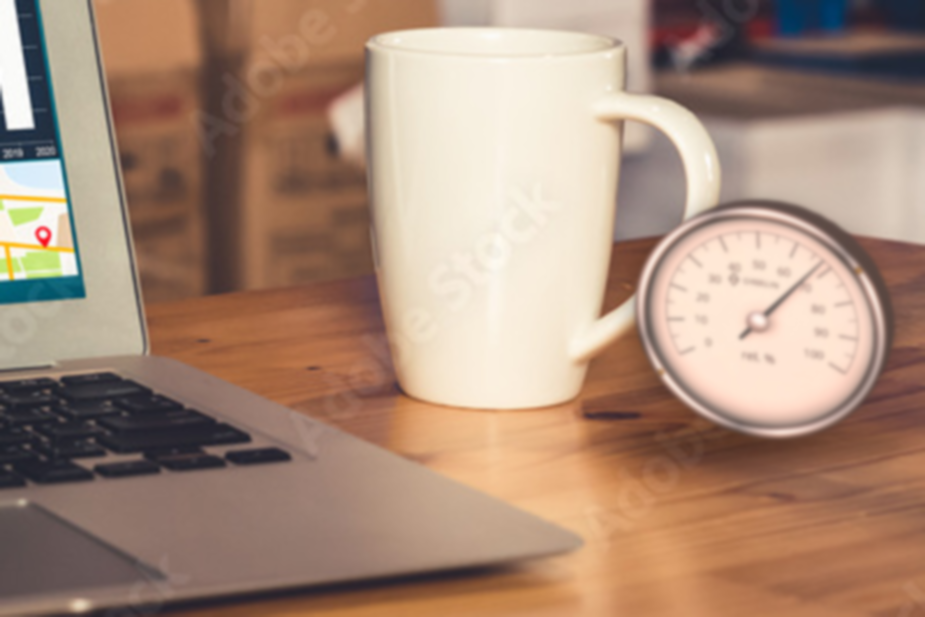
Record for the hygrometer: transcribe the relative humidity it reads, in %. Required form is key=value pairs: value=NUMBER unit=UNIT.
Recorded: value=67.5 unit=%
